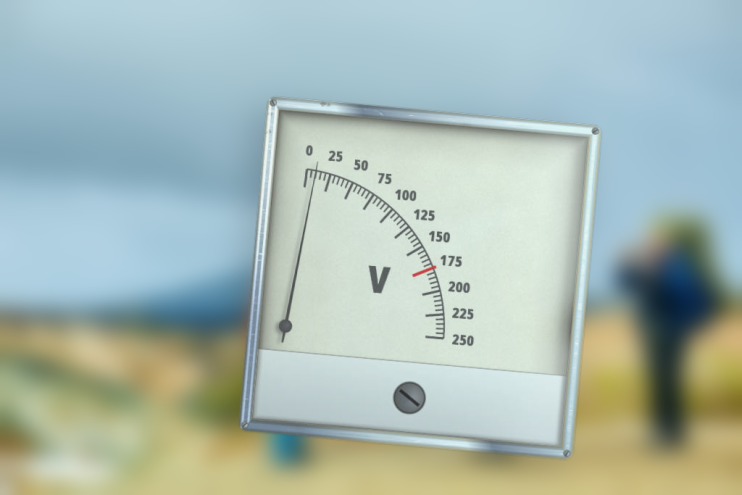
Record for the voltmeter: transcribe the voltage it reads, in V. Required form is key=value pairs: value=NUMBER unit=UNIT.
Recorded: value=10 unit=V
